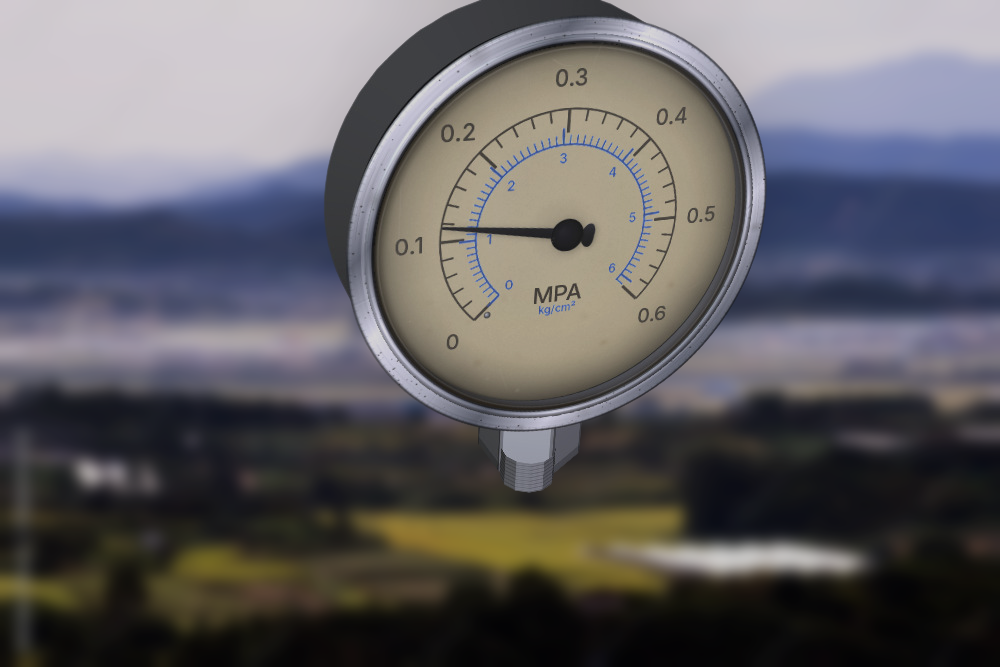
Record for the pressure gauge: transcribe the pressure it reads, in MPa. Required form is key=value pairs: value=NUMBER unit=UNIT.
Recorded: value=0.12 unit=MPa
